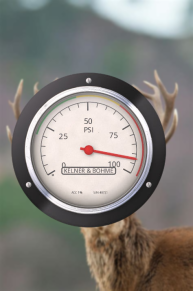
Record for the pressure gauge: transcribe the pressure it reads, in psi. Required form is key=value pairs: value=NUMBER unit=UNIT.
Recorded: value=92.5 unit=psi
